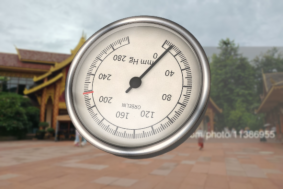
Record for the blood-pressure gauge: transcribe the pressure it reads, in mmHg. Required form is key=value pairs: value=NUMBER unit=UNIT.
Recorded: value=10 unit=mmHg
